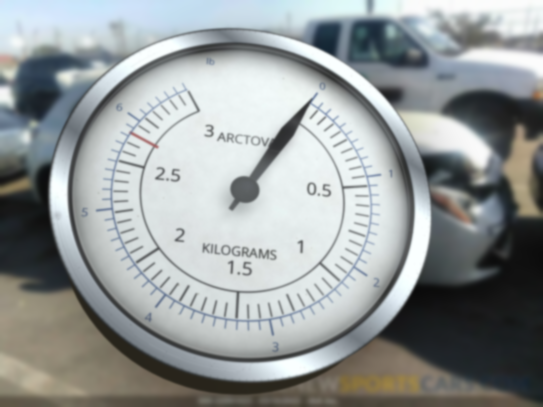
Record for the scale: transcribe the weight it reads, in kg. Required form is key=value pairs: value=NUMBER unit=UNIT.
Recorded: value=0 unit=kg
